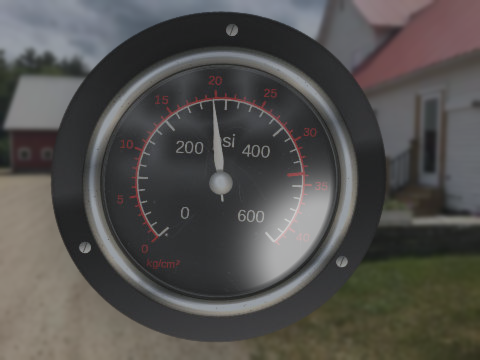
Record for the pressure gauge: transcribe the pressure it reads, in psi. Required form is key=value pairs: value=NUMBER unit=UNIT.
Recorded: value=280 unit=psi
